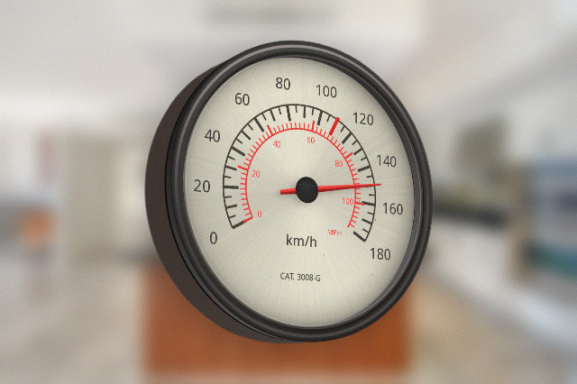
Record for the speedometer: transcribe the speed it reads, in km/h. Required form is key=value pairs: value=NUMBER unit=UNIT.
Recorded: value=150 unit=km/h
